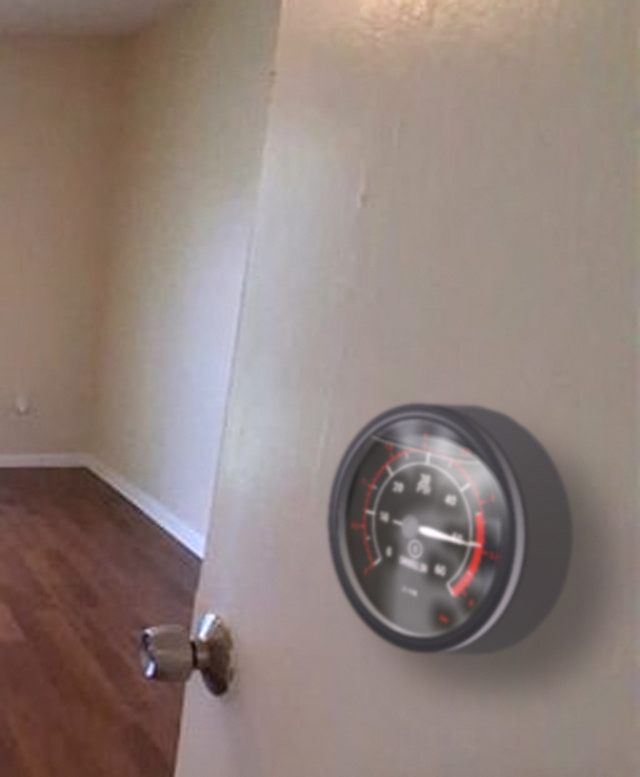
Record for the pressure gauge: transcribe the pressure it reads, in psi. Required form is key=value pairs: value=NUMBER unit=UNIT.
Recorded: value=50 unit=psi
